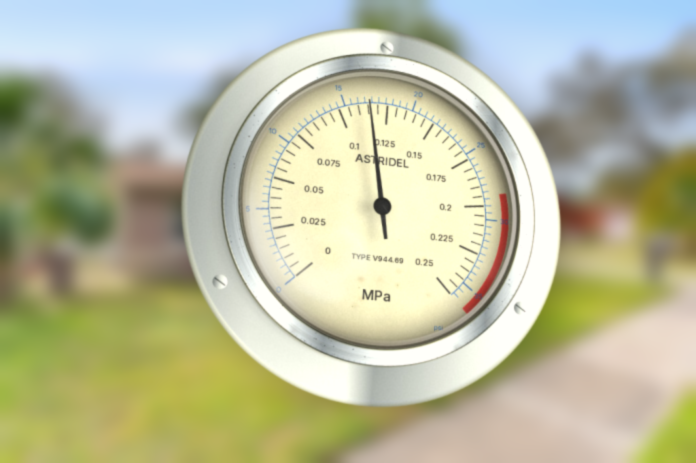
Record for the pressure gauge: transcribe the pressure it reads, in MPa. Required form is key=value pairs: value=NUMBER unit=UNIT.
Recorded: value=0.115 unit=MPa
